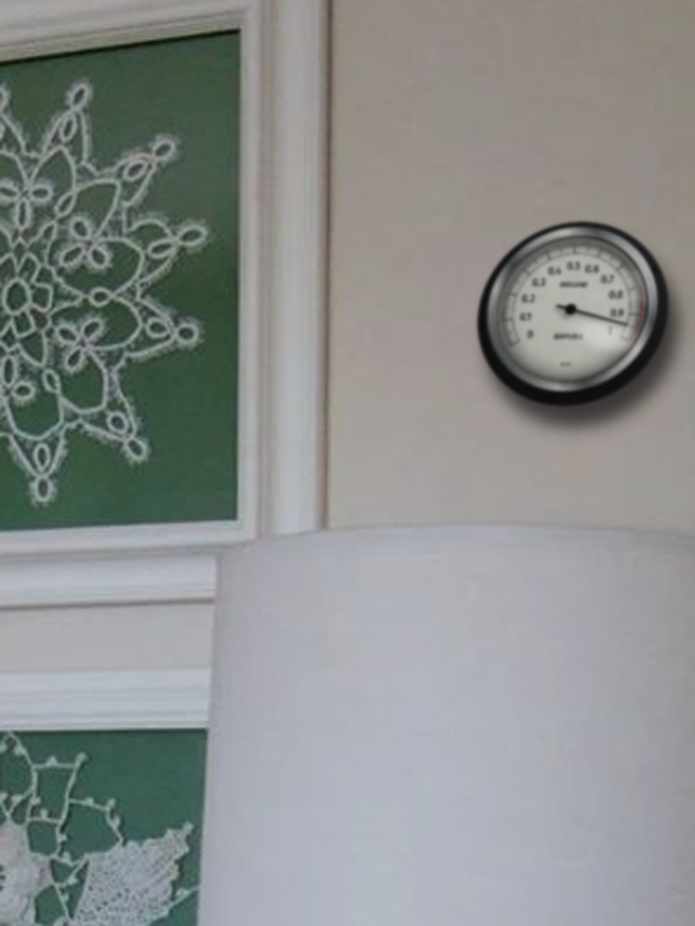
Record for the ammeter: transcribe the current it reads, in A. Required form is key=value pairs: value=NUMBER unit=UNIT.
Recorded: value=0.95 unit=A
